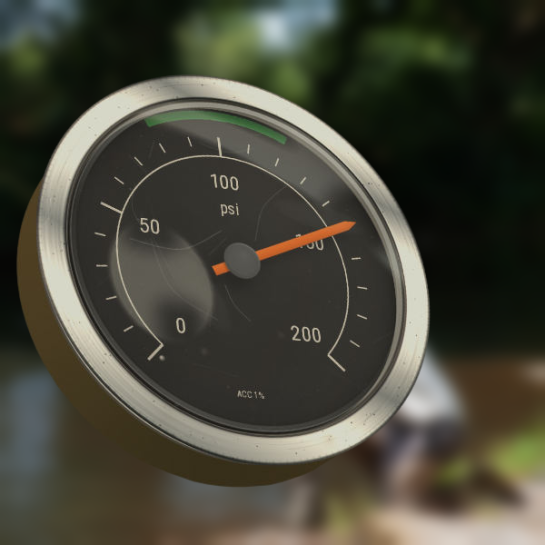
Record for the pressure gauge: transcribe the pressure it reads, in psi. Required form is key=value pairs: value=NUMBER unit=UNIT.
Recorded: value=150 unit=psi
